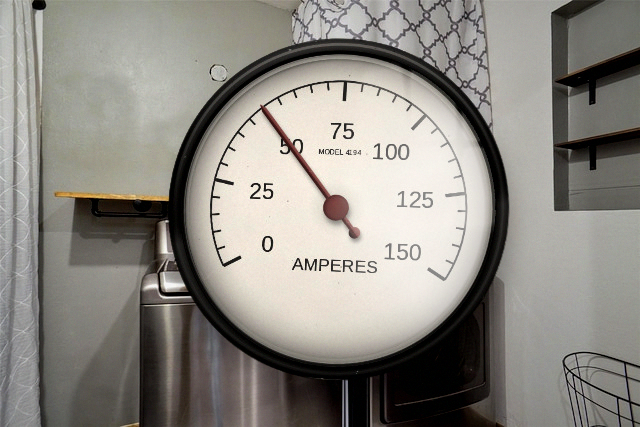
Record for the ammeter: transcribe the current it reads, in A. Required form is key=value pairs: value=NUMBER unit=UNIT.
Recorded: value=50 unit=A
